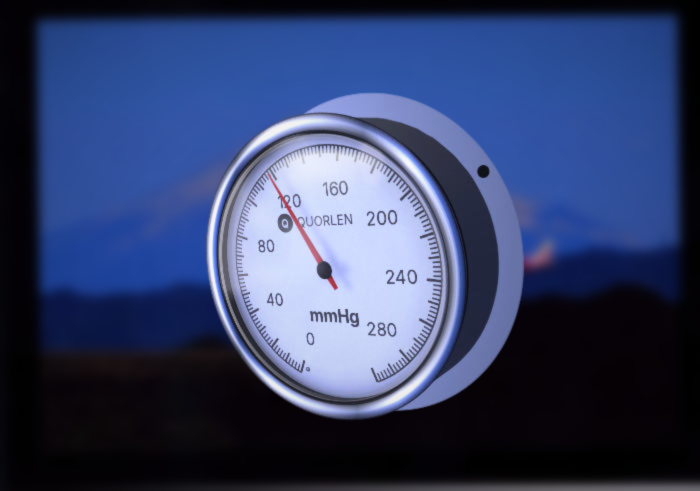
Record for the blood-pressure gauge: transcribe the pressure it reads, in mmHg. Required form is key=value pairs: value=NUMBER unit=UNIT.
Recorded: value=120 unit=mmHg
